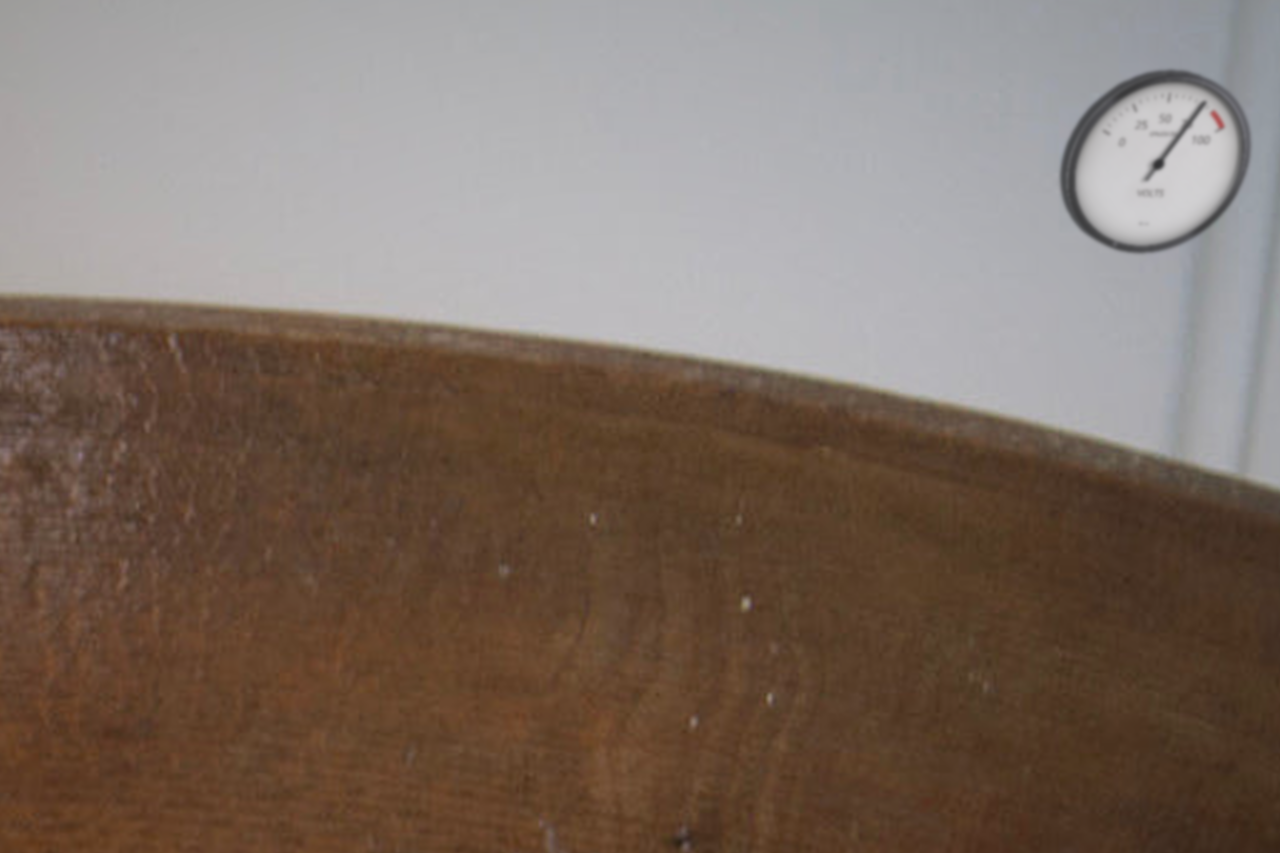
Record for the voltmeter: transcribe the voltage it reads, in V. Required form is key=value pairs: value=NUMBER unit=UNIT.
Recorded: value=75 unit=V
